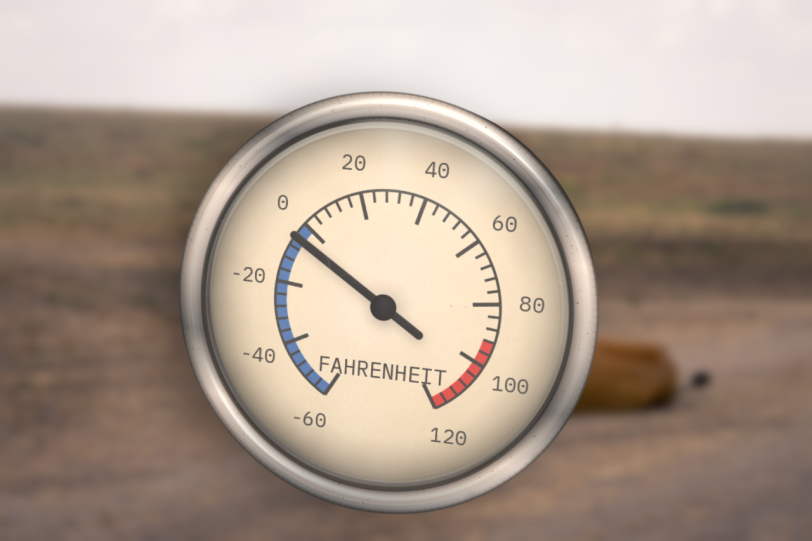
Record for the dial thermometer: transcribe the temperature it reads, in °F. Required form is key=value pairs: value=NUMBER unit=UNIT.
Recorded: value=-4 unit=°F
